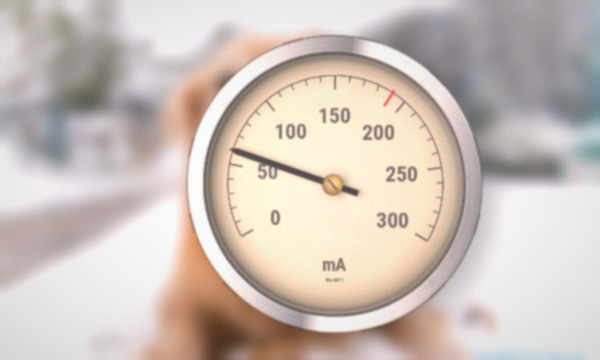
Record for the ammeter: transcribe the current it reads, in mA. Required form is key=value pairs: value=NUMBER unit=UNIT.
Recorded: value=60 unit=mA
